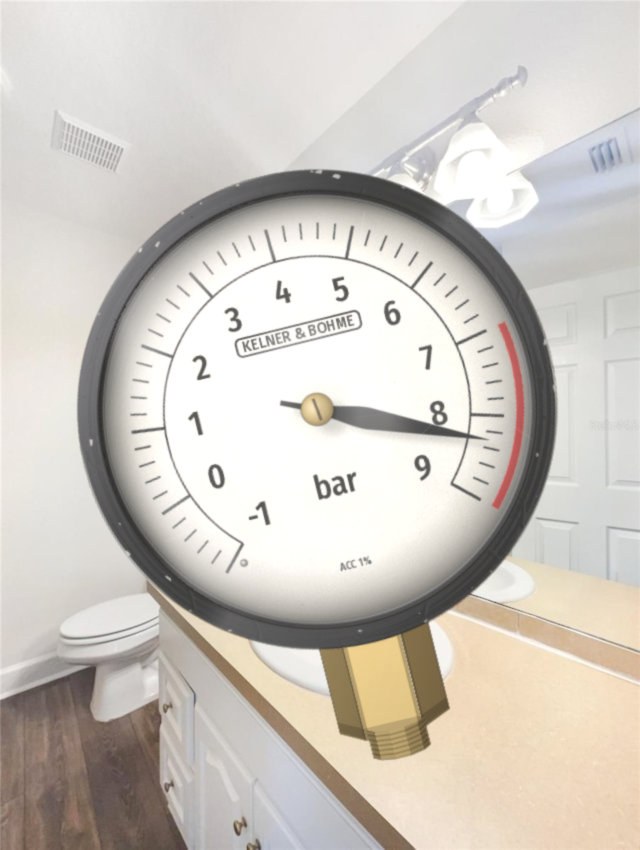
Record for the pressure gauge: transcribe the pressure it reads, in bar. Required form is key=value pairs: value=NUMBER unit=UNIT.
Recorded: value=8.3 unit=bar
